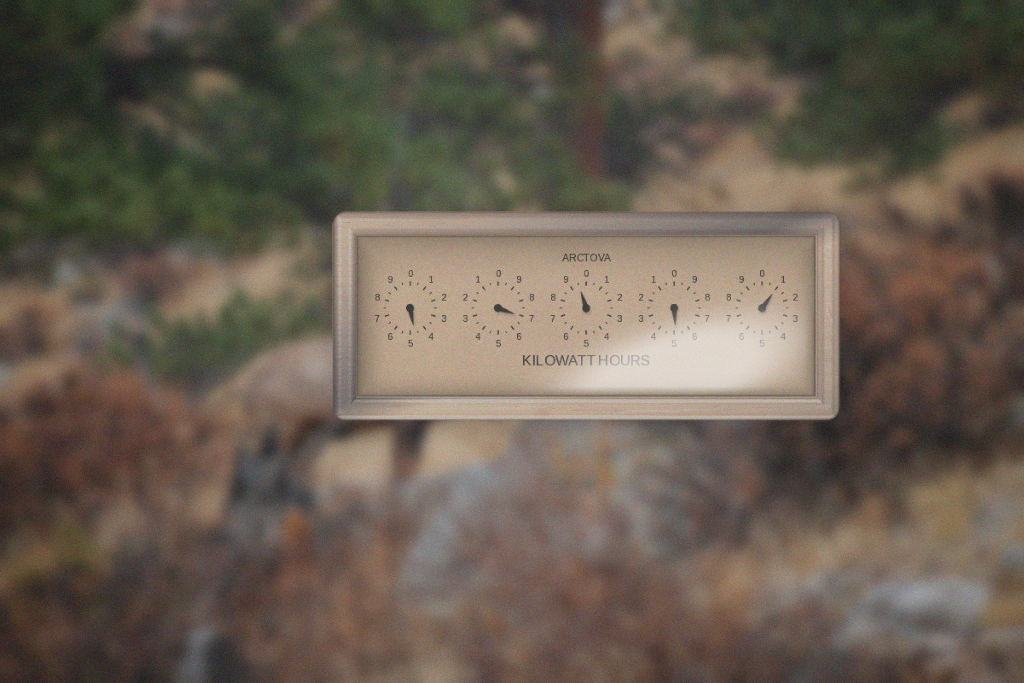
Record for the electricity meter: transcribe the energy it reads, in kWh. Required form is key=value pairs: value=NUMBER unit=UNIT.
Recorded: value=46951 unit=kWh
